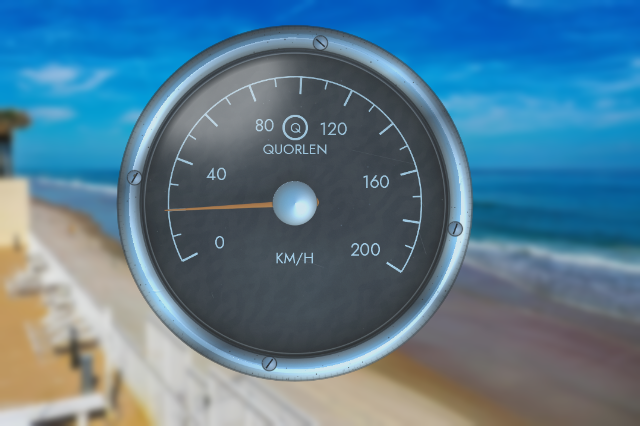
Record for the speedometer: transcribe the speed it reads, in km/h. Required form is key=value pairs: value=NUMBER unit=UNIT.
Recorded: value=20 unit=km/h
